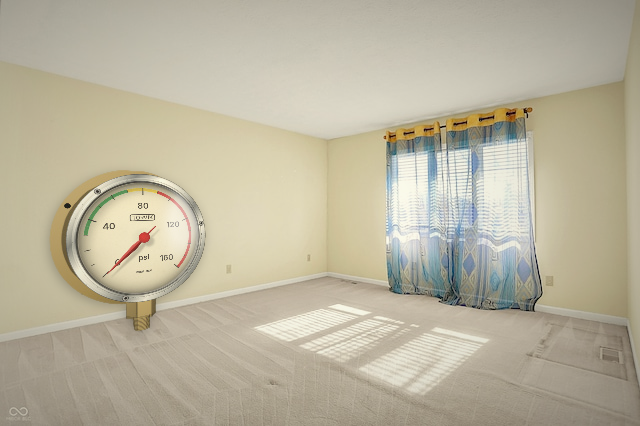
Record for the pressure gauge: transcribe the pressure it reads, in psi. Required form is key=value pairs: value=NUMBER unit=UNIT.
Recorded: value=0 unit=psi
